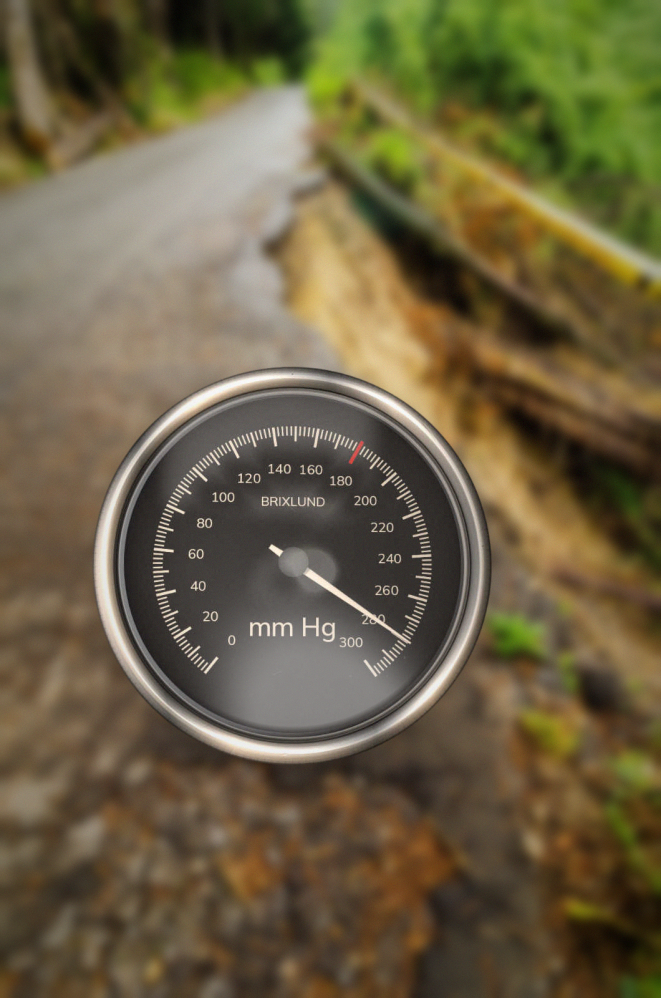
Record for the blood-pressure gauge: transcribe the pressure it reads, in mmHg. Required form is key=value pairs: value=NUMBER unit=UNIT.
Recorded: value=280 unit=mmHg
